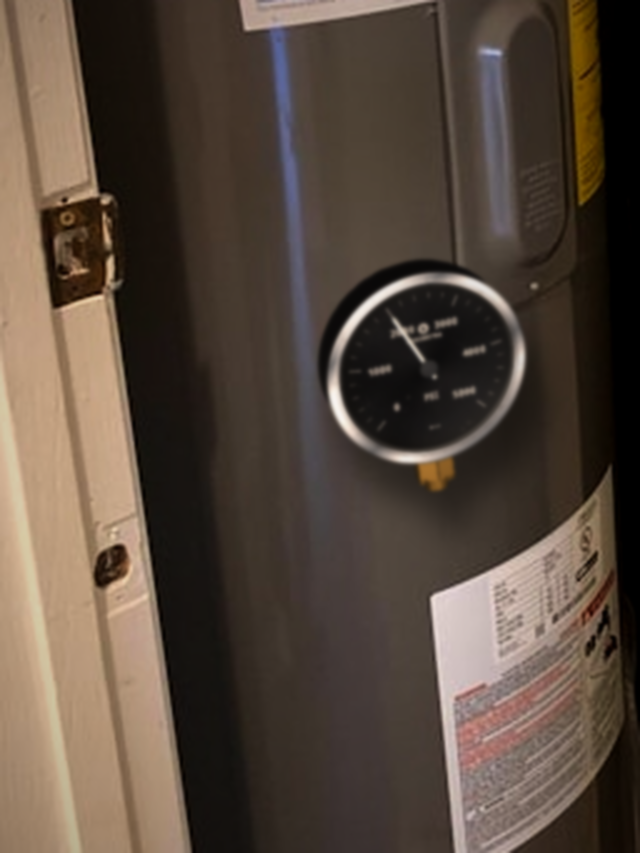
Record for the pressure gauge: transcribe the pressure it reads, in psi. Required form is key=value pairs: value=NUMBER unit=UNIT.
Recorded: value=2000 unit=psi
